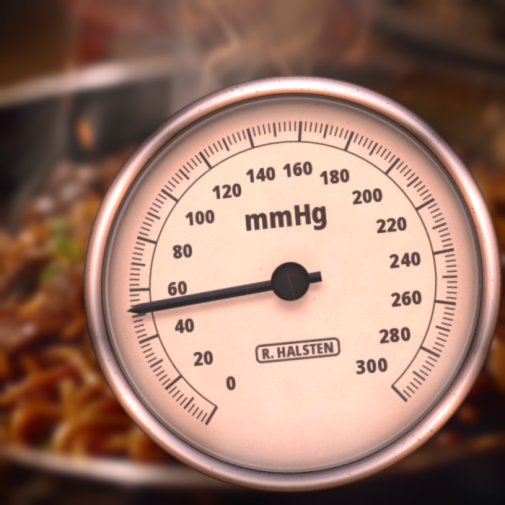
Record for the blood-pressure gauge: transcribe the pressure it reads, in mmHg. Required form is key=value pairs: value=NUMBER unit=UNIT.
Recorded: value=52 unit=mmHg
